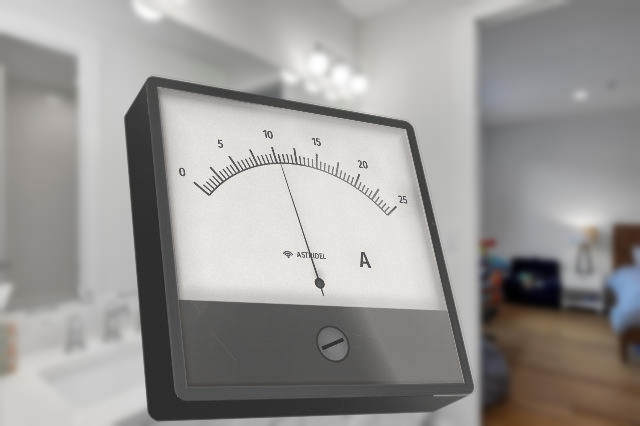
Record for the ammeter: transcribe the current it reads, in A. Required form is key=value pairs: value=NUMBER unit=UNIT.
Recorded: value=10 unit=A
